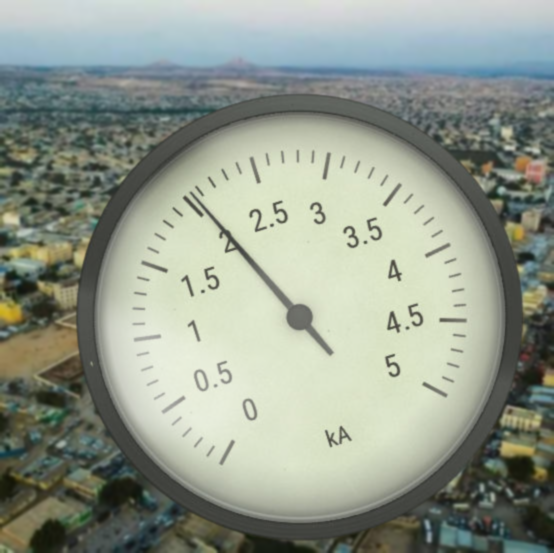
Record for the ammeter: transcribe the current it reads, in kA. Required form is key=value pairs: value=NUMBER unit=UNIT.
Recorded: value=2.05 unit=kA
